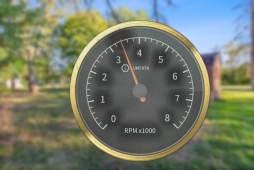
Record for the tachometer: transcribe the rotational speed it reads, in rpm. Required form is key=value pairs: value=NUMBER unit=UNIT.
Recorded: value=3400 unit=rpm
